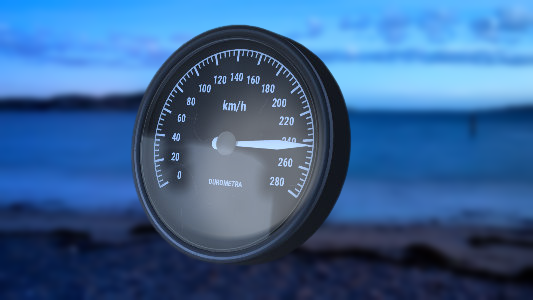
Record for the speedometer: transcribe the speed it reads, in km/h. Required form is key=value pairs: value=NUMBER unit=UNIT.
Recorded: value=244 unit=km/h
